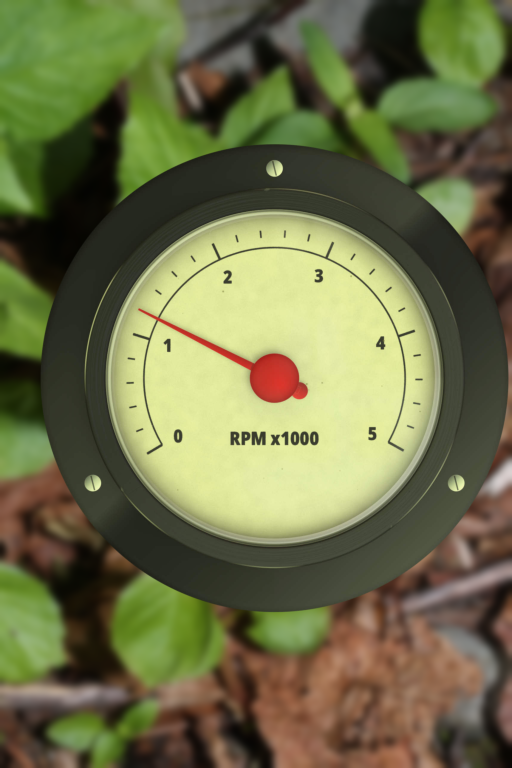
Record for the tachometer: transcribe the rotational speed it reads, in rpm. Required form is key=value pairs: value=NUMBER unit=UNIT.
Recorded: value=1200 unit=rpm
